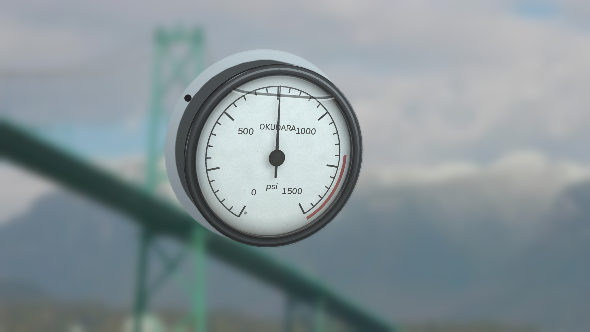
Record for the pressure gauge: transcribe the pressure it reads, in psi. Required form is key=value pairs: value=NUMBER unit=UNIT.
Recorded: value=750 unit=psi
